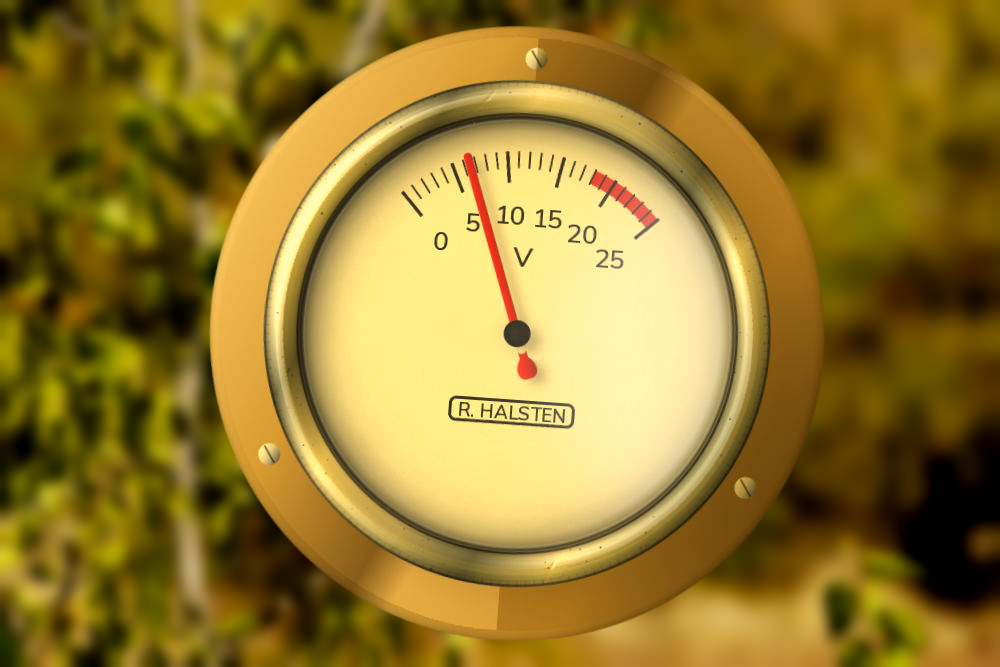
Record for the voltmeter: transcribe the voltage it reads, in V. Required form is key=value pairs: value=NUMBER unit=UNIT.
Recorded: value=6.5 unit=V
